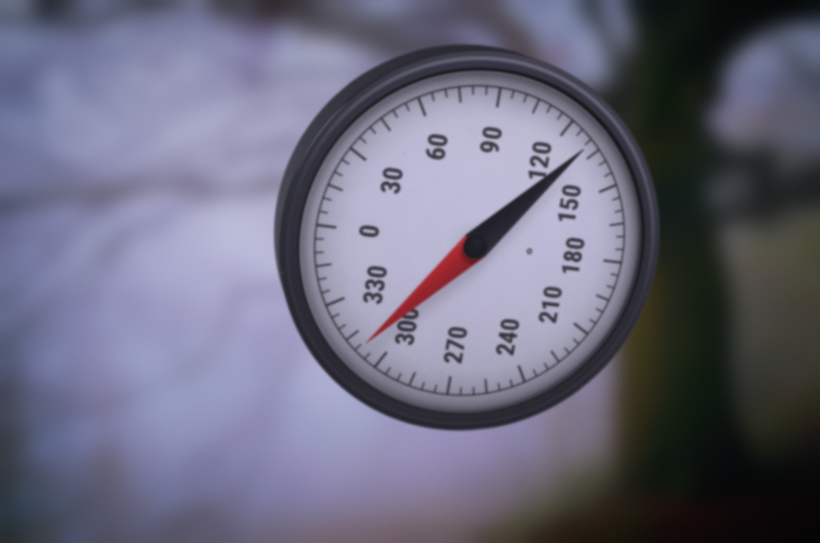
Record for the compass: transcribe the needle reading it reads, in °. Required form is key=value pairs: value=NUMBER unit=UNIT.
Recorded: value=310 unit=°
